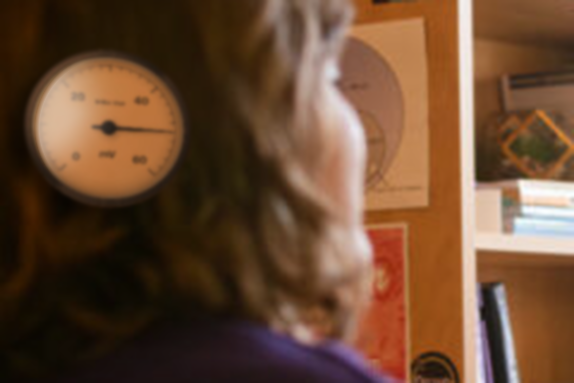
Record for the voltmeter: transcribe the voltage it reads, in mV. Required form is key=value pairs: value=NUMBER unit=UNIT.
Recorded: value=50 unit=mV
